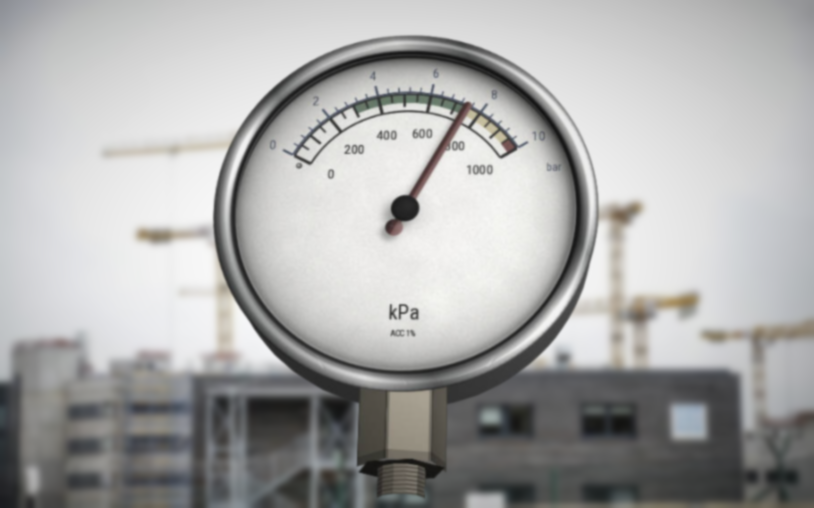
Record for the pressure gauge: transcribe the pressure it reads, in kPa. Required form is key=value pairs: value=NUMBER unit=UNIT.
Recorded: value=750 unit=kPa
